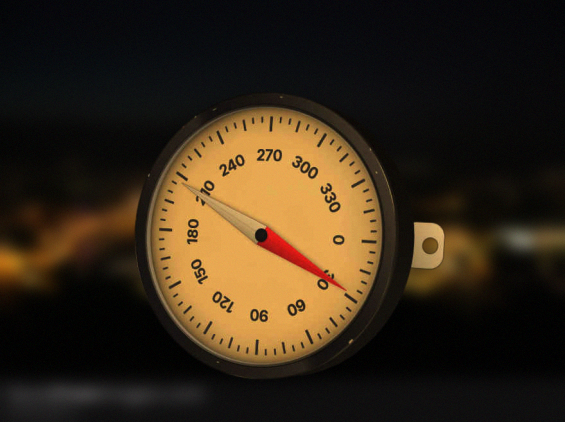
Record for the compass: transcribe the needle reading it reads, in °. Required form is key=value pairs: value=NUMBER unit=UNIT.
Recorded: value=27.5 unit=°
